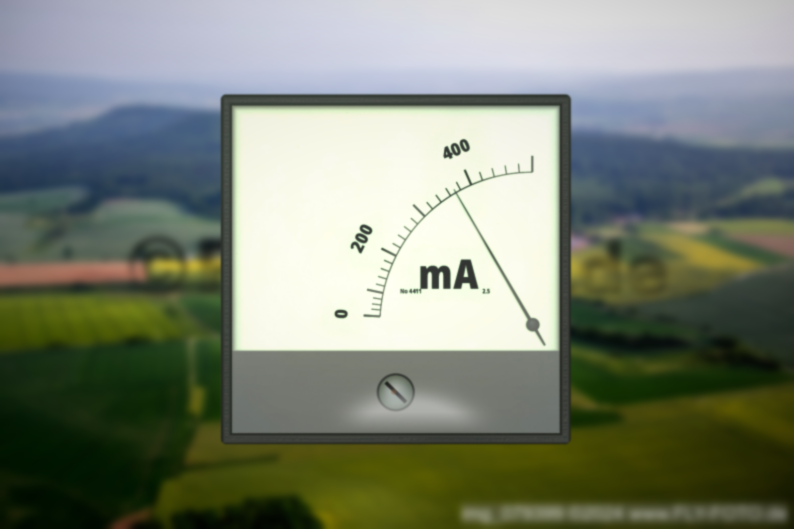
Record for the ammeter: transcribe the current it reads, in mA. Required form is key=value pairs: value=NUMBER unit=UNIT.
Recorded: value=370 unit=mA
